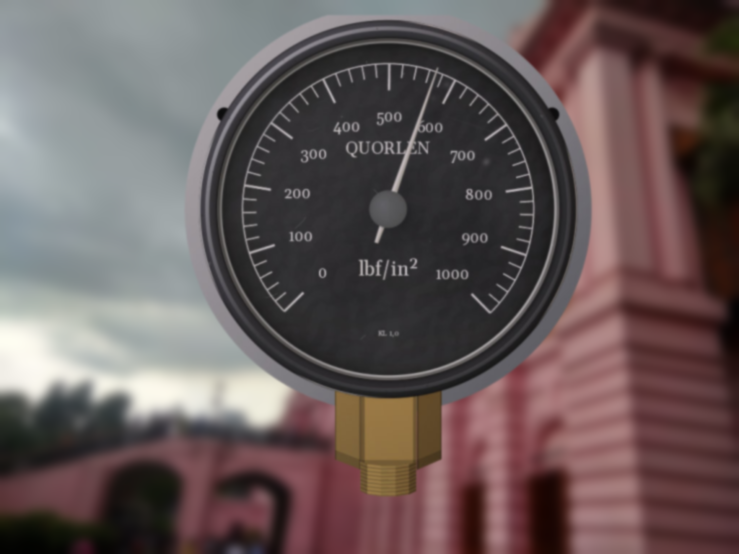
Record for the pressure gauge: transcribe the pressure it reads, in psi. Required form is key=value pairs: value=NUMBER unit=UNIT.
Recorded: value=570 unit=psi
